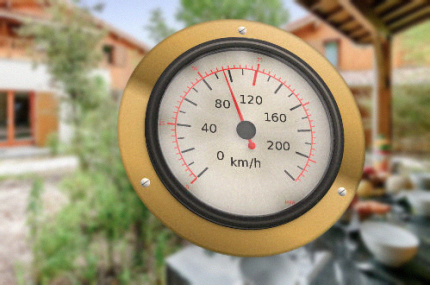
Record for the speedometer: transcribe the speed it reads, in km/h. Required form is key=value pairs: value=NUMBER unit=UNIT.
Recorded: value=95 unit=km/h
